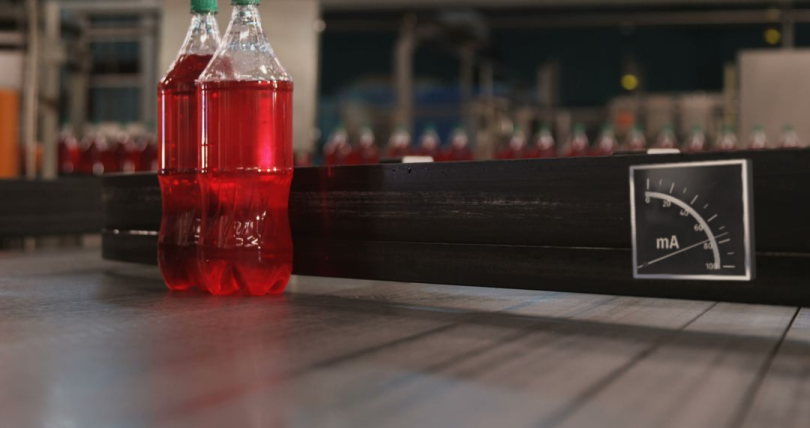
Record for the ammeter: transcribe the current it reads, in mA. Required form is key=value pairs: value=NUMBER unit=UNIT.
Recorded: value=75 unit=mA
